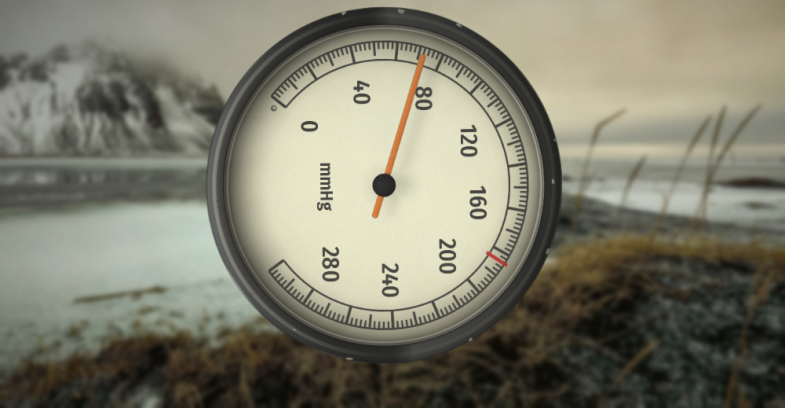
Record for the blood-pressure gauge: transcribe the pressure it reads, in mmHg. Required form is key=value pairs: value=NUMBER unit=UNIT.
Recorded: value=72 unit=mmHg
